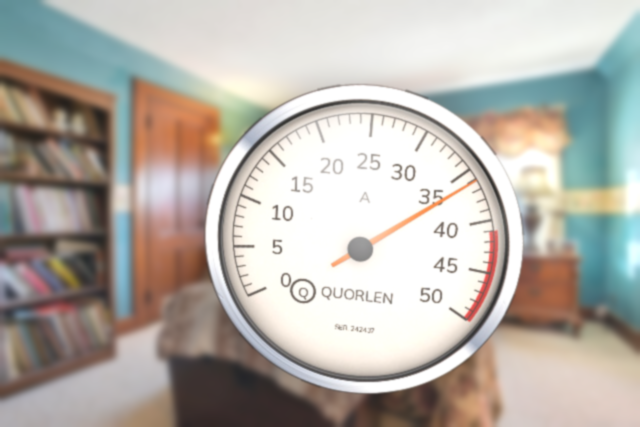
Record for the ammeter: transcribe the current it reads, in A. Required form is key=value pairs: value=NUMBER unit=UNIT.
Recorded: value=36 unit=A
